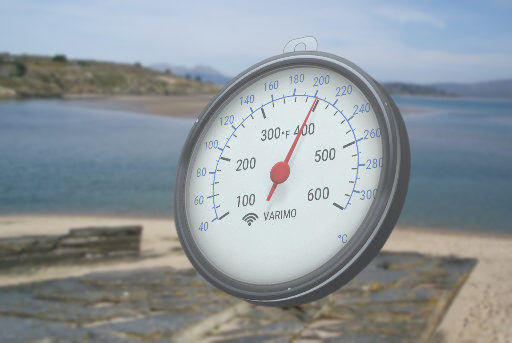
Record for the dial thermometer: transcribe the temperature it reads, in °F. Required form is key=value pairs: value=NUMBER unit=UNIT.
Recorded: value=400 unit=°F
